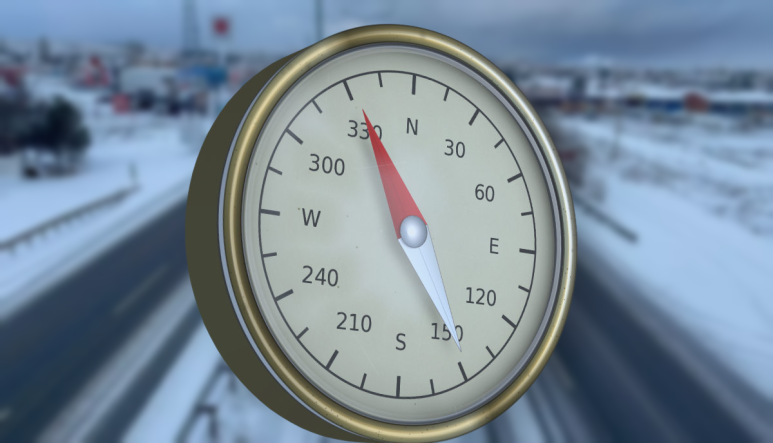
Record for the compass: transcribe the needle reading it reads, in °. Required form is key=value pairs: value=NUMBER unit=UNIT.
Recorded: value=330 unit=°
